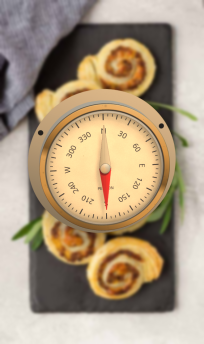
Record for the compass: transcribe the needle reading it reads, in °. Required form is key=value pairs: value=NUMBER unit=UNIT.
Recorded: value=180 unit=°
